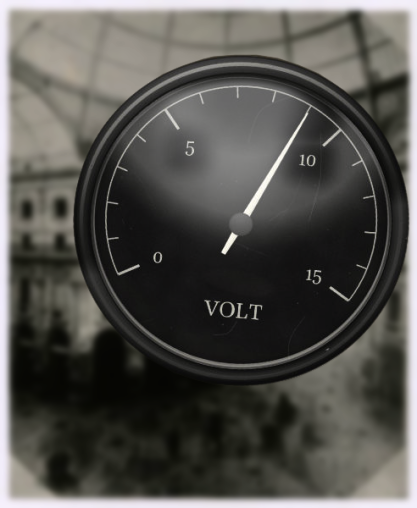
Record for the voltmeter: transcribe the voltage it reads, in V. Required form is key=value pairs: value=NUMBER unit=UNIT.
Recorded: value=9 unit=V
